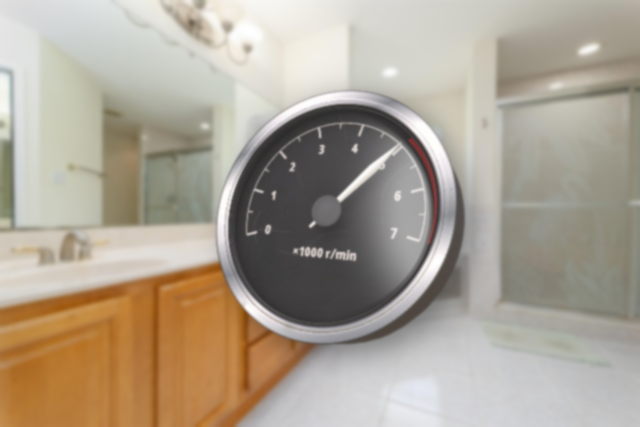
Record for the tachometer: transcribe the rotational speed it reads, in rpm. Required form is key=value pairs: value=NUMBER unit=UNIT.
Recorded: value=5000 unit=rpm
